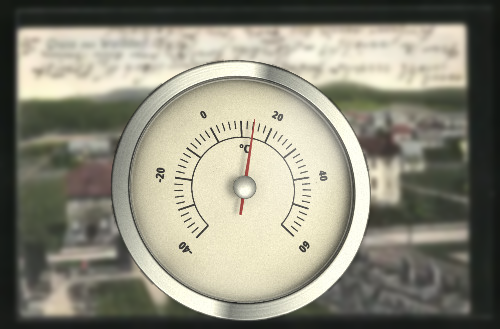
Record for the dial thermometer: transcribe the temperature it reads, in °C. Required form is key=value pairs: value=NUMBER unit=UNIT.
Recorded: value=14 unit=°C
